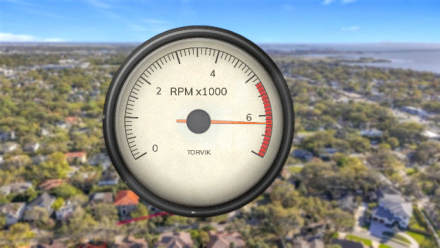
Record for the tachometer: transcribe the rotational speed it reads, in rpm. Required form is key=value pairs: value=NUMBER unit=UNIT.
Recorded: value=6200 unit=rpm
